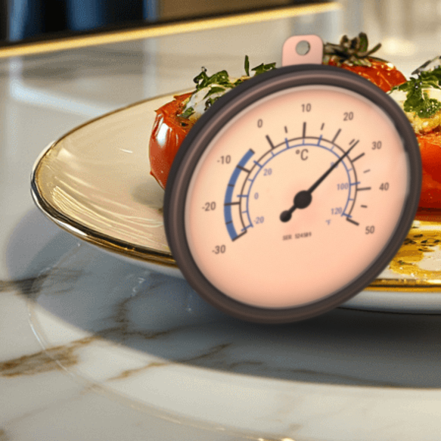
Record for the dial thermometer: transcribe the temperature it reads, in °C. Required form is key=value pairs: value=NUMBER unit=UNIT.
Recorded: value=25 unit=°C
